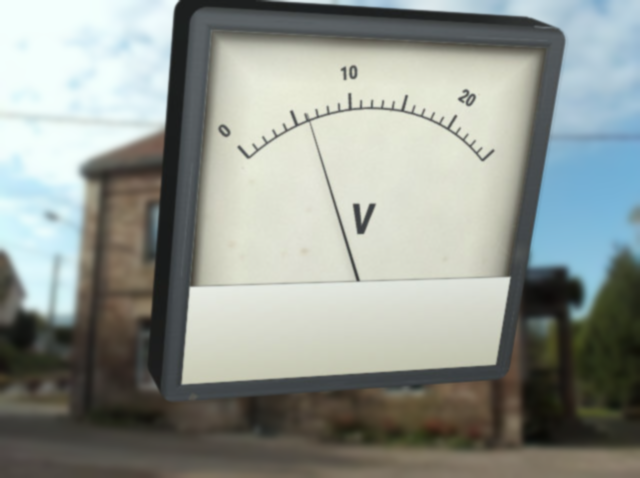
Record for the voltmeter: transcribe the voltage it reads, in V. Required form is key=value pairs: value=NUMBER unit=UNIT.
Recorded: value=6 unit=V
